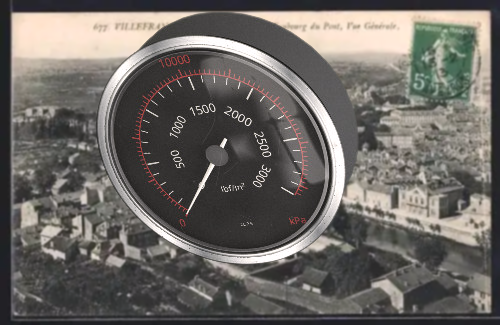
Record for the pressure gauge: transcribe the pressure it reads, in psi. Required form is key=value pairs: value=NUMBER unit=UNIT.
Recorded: value=0 unit=psi
